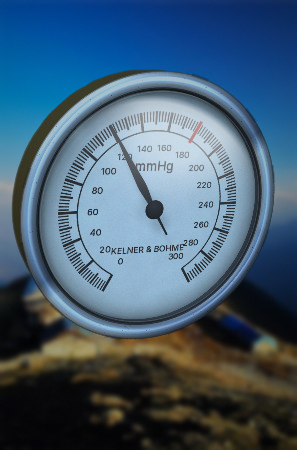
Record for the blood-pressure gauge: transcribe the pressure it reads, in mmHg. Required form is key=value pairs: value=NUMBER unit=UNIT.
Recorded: value=120 unit=mmHg
